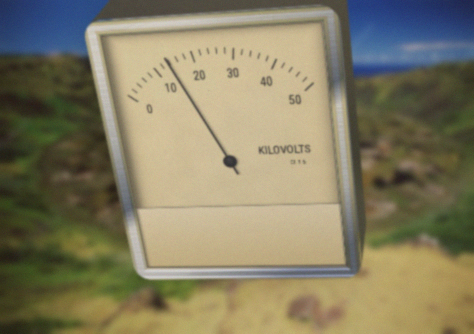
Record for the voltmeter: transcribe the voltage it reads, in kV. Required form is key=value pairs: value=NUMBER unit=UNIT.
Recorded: value=14 unit=kV
